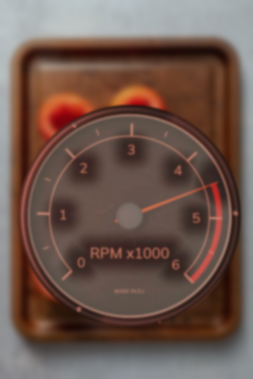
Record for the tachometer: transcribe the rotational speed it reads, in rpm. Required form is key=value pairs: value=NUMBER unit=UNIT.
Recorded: value=4500 unit=rpm
